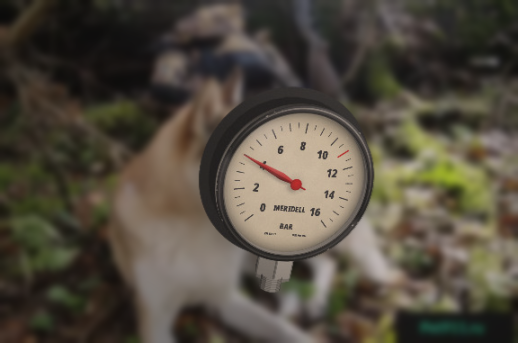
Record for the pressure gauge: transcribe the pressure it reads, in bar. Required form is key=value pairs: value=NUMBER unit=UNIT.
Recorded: value=4 unit=bar
